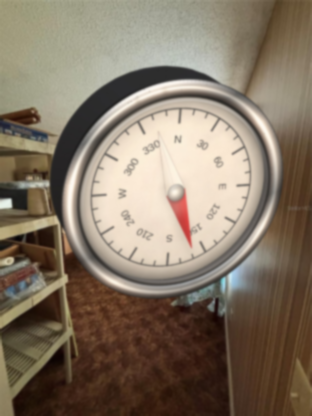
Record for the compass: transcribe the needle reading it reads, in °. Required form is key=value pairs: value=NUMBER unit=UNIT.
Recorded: value=160 unit=°
